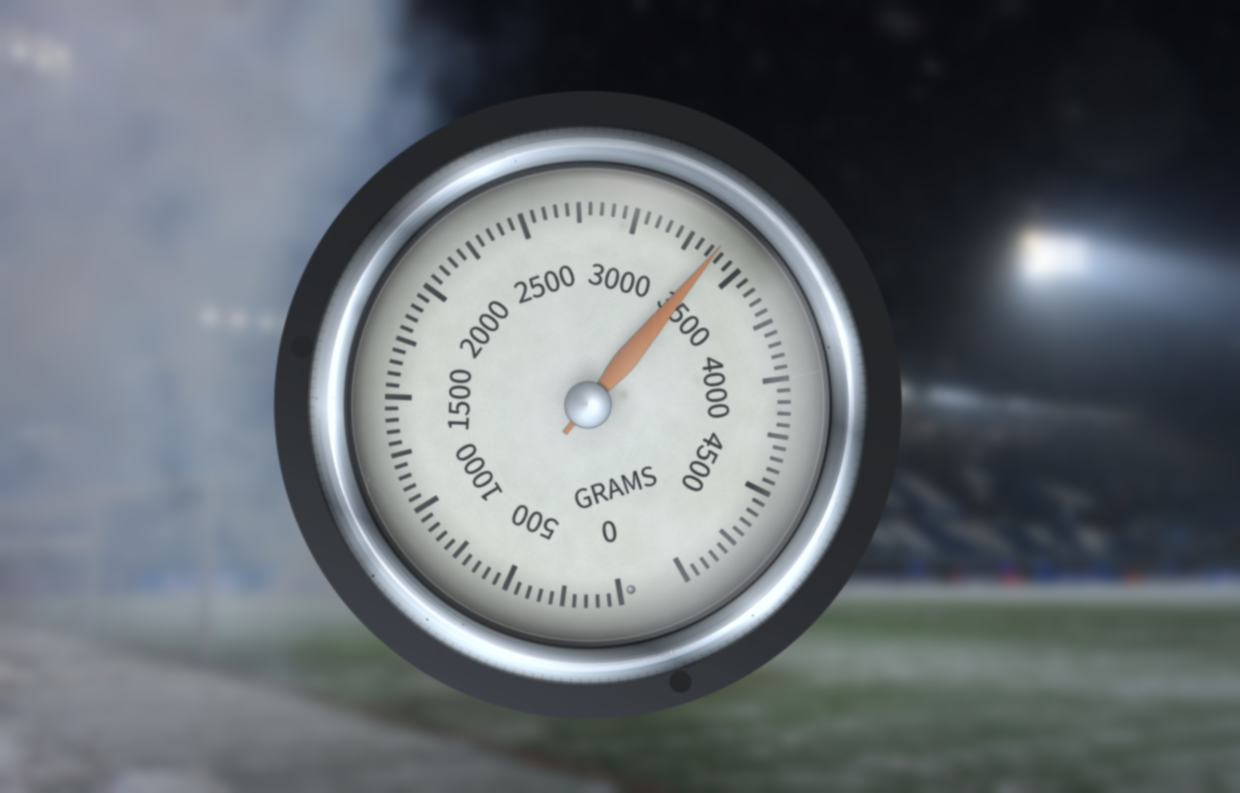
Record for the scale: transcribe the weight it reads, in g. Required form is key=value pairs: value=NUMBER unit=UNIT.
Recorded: value=3375 unit=g
